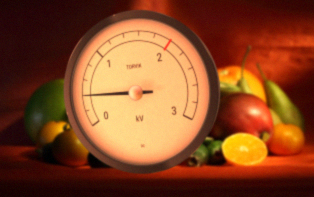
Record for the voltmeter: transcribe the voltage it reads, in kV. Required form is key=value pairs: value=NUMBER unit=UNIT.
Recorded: value=0.4 unit=kV
